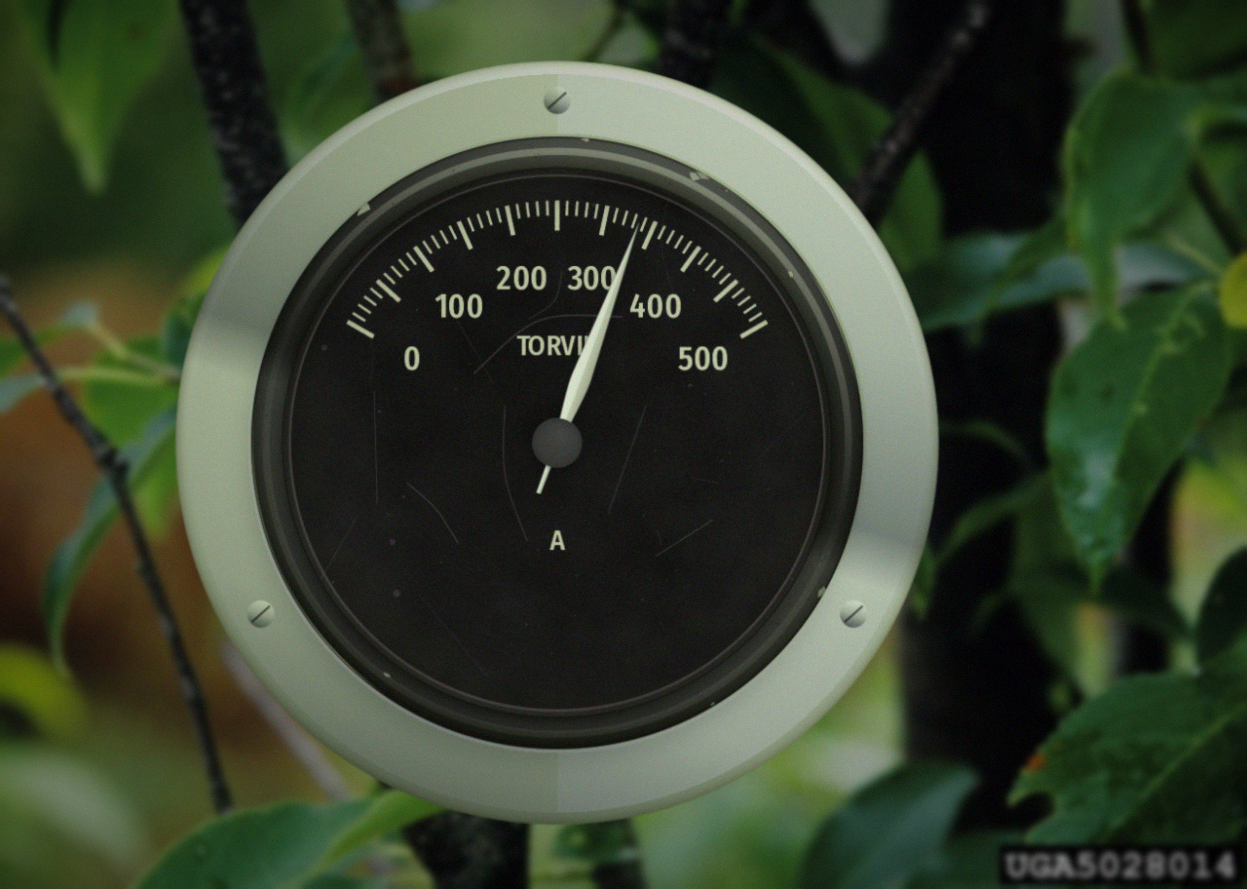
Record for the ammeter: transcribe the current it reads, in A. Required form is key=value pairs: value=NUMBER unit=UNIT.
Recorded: value=335 unit=A
